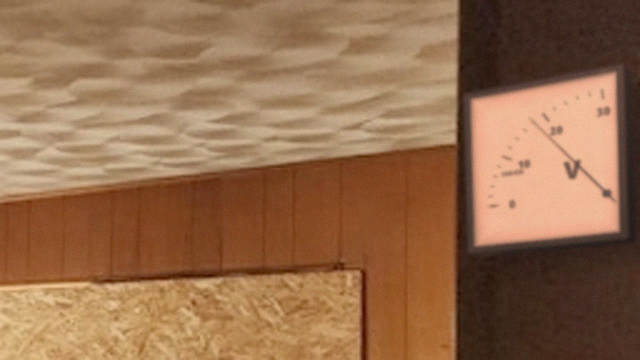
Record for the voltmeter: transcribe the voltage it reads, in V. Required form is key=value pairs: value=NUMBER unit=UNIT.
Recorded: value=18 unit=V
